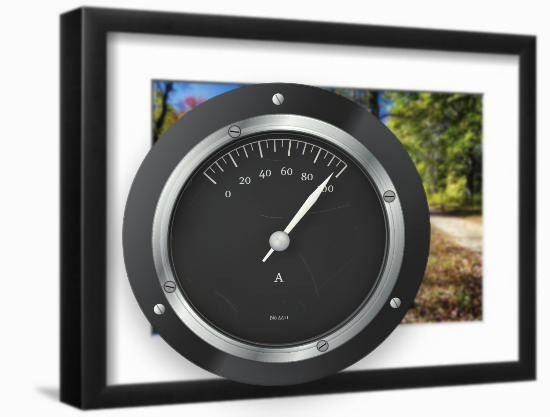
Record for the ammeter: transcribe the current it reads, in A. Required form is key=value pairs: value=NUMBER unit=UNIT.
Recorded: value=95 unit=A
